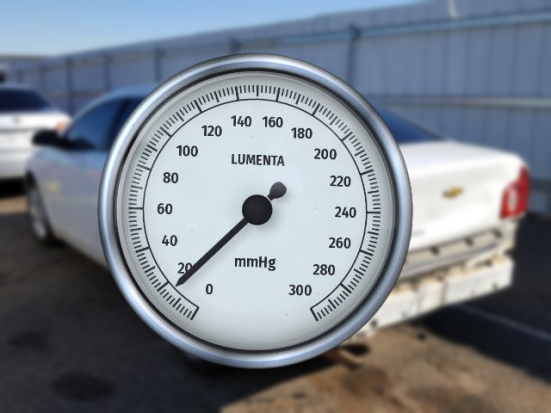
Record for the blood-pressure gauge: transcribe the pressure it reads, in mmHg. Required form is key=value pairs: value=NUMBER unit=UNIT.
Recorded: value=16 unit=mmHg
